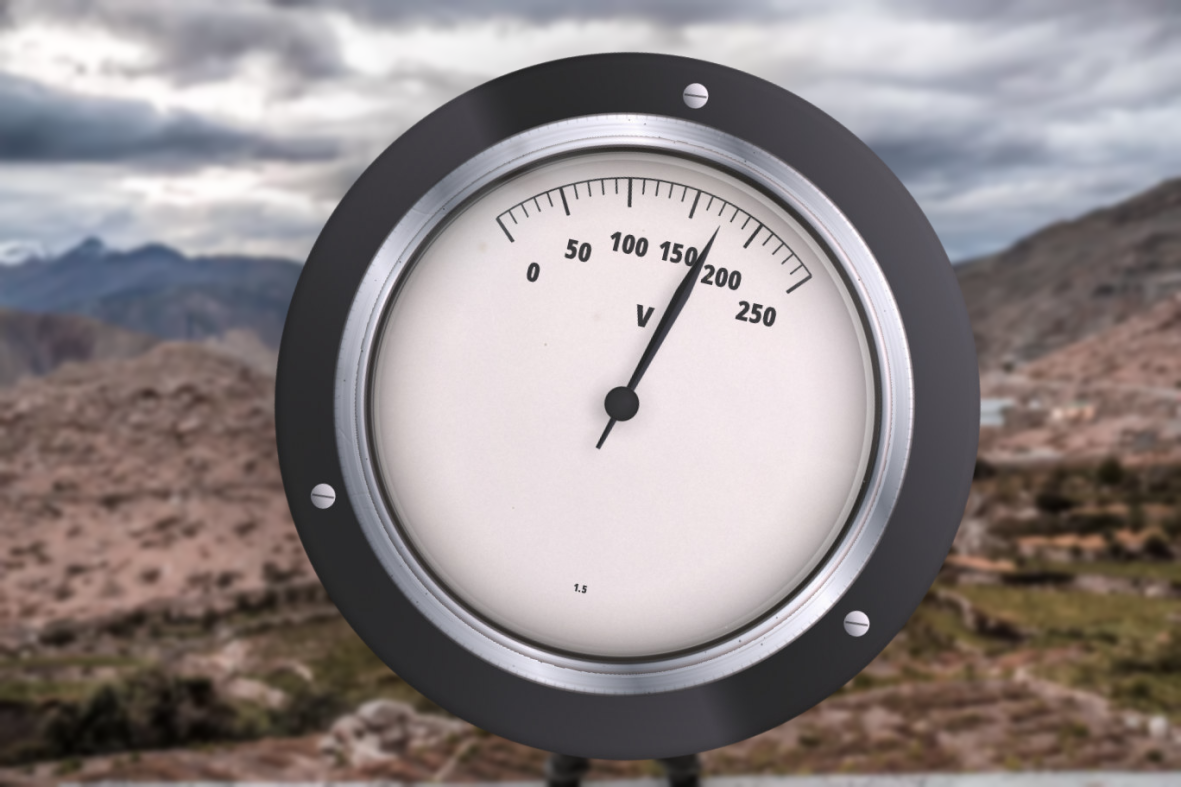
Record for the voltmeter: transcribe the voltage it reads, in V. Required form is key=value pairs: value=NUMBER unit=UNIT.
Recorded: value=175 unit=V
